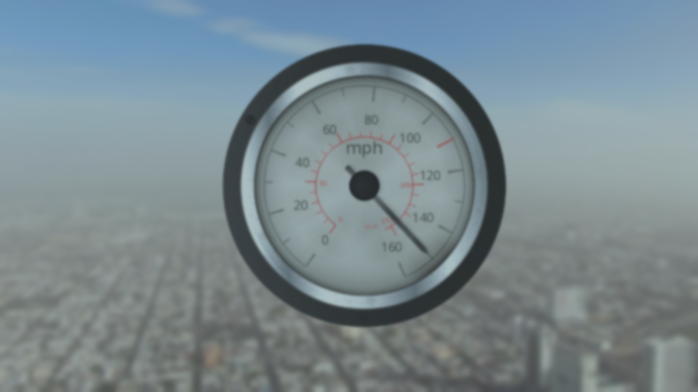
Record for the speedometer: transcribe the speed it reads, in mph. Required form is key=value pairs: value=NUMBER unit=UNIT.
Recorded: value=150 unit=mph
